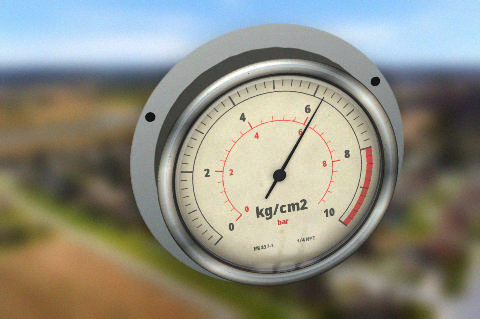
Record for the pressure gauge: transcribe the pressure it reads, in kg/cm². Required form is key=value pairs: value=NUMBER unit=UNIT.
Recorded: value=6.2 unit=kg/cm²
